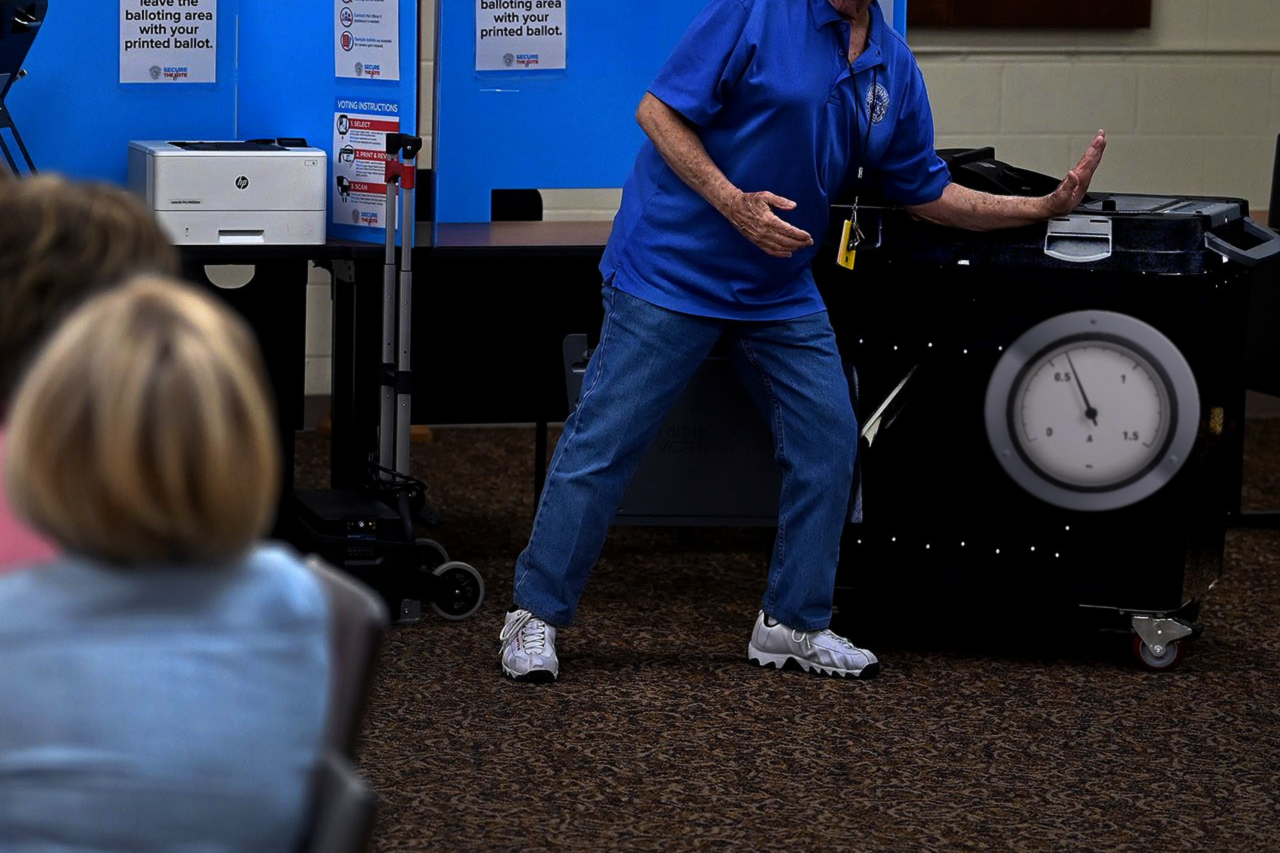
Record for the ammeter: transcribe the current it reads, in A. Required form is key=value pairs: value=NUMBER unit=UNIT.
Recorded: value=0.6 unit=A
